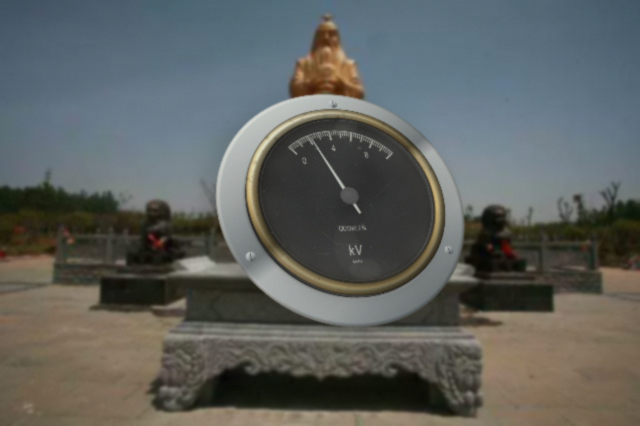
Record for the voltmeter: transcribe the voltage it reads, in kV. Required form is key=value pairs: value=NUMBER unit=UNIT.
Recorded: value=2 unit=kV
